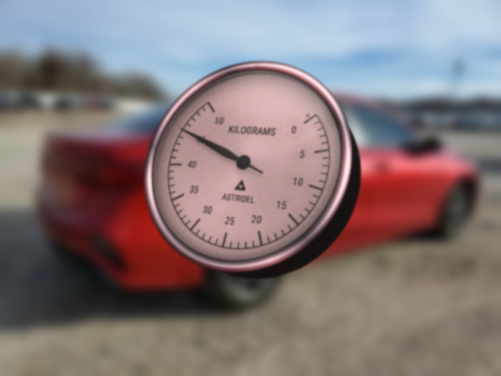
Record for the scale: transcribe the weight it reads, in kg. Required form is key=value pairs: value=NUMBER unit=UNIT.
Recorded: value=45 unit=kg
